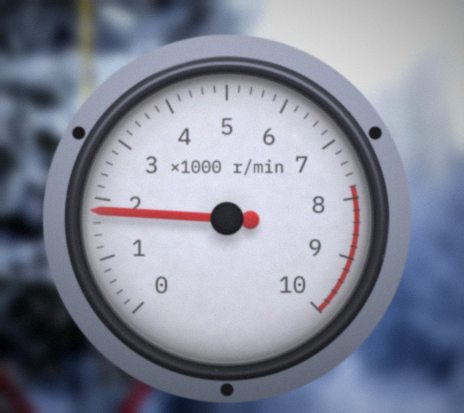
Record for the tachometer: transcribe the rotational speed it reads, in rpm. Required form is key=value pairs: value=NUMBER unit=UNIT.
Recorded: value=1800 unit=rpm
